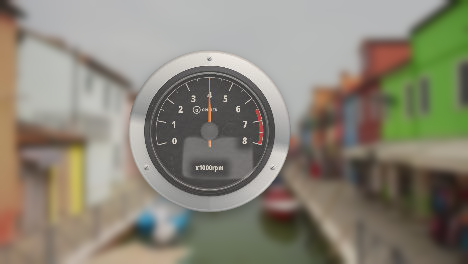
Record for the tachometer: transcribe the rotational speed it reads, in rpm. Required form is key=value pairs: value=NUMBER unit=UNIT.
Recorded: value=4000 unit=rpm
